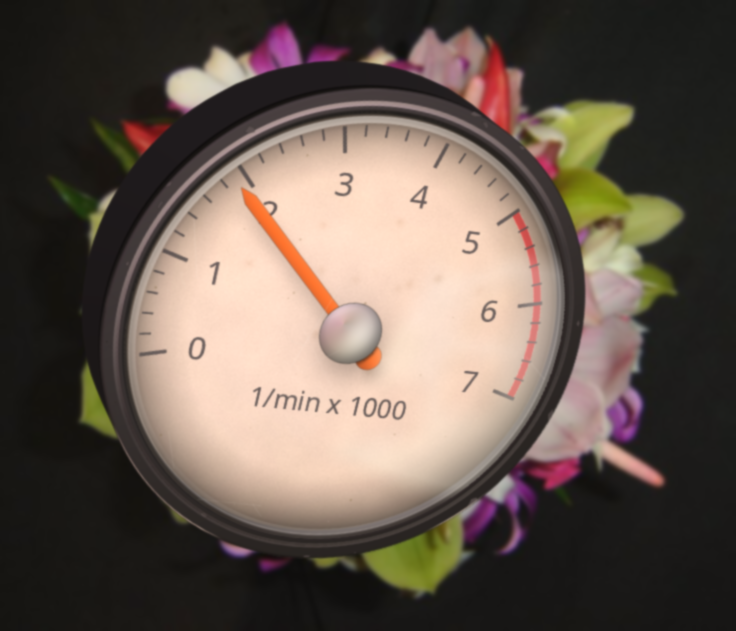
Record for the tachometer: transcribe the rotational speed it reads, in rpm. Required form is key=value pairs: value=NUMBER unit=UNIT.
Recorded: value=1900 unit=rpm
